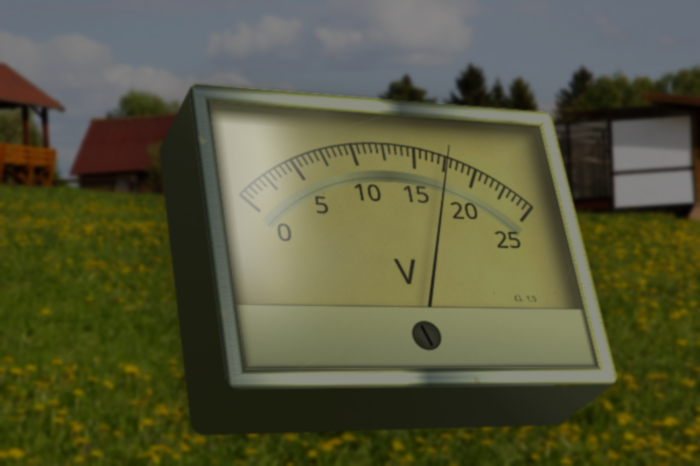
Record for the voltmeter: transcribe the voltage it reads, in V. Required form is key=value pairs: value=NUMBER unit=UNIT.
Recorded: value=17.5 unit=V
